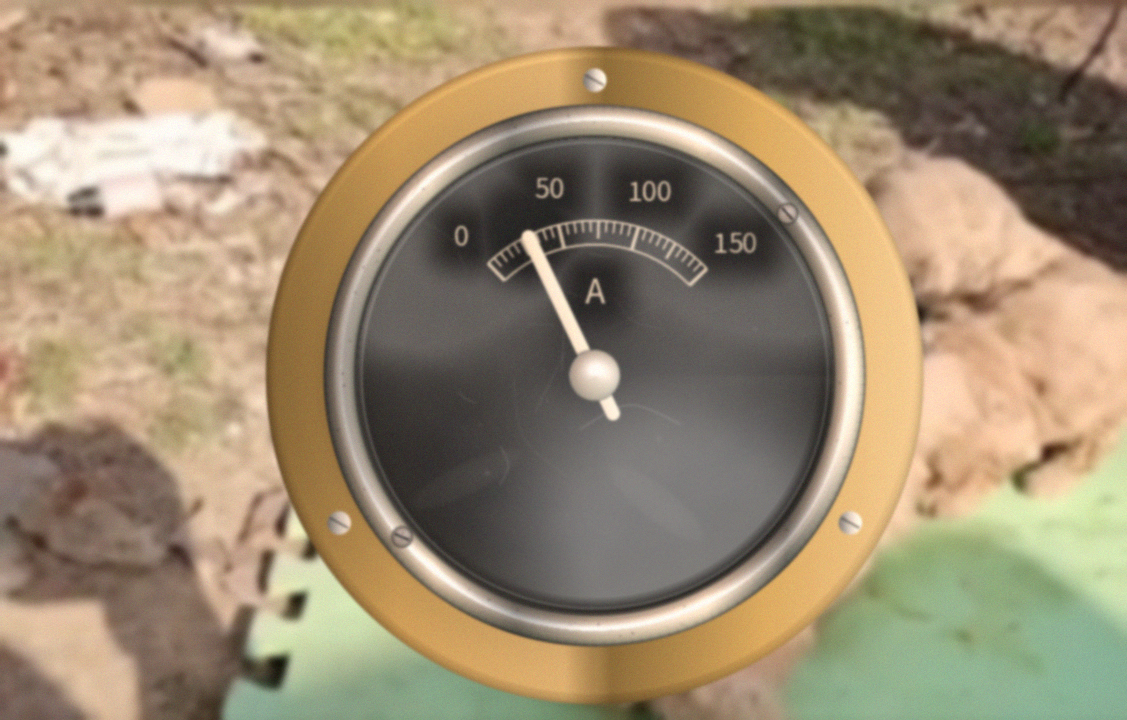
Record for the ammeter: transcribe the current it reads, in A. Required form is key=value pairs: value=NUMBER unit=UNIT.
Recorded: value=30 unit=A
